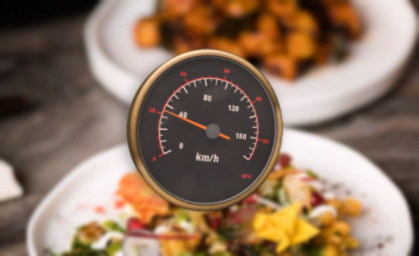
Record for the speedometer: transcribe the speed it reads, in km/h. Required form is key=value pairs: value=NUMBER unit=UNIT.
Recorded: value=35 unit=km/h
